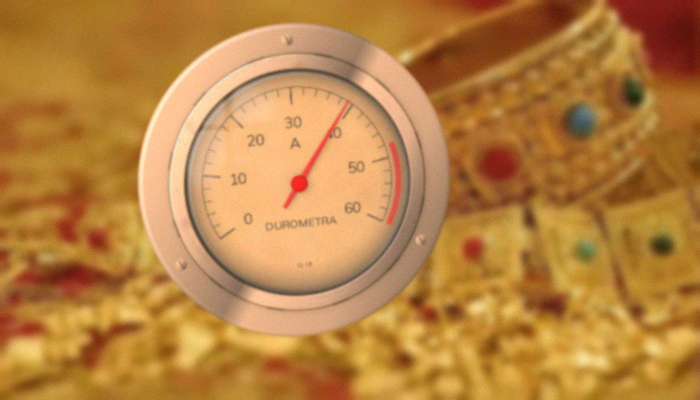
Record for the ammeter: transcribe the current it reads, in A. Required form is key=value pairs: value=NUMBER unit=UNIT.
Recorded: value=39 unit=A
